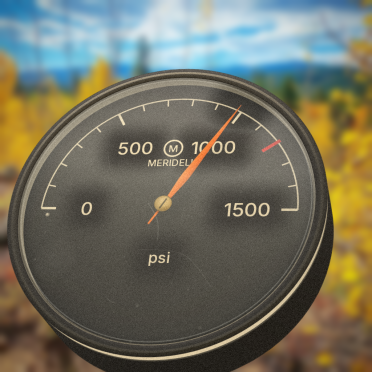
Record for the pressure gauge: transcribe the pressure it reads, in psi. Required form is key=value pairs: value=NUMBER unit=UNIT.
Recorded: value=1000 unit=psi
